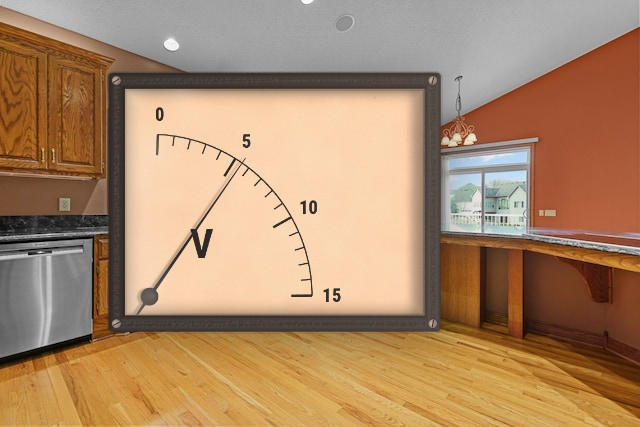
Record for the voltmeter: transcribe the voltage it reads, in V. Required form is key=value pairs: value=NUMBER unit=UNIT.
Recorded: value=5.5 unit=V
